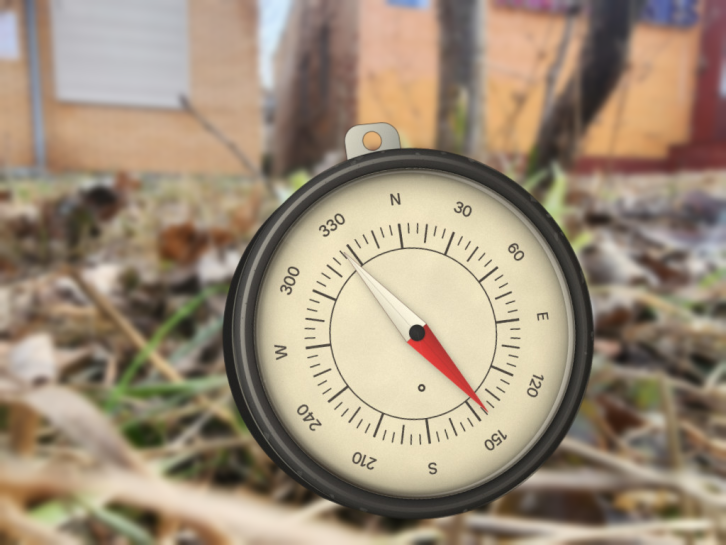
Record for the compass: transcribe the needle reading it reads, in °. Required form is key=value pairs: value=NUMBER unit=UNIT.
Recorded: value=145 unit=°
